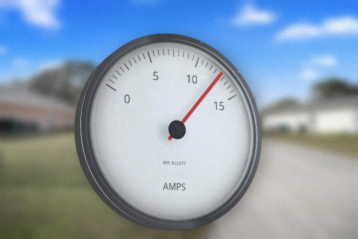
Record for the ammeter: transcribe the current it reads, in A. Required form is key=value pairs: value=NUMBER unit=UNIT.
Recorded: value=12.5 unit=A
